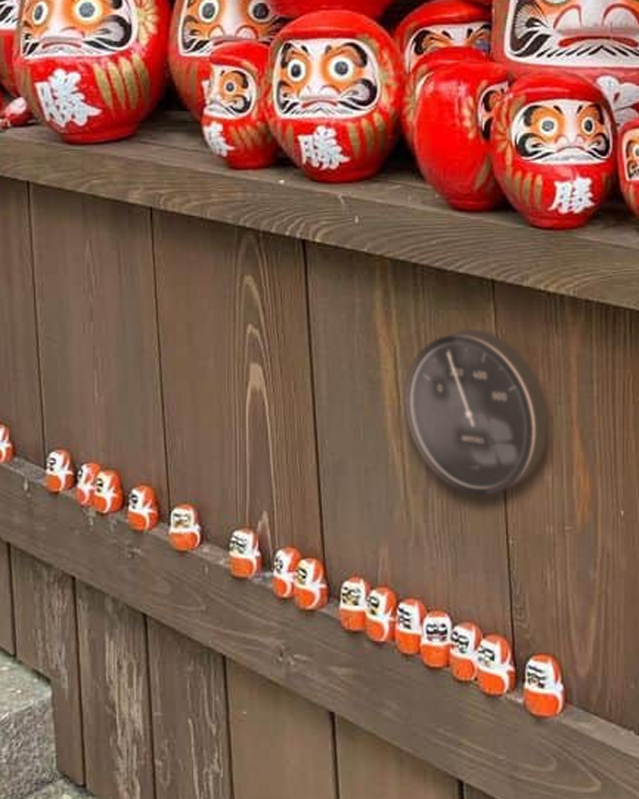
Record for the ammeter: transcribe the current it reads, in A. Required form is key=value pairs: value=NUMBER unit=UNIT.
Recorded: value=200 unit=A
